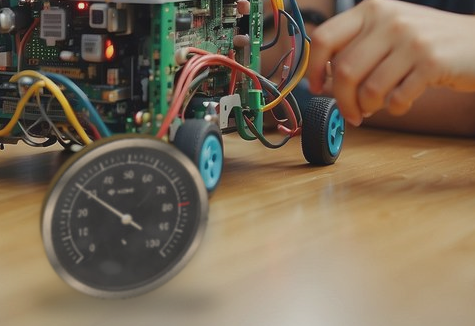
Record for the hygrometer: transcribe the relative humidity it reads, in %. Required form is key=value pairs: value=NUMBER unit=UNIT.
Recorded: value=30 unit=%
